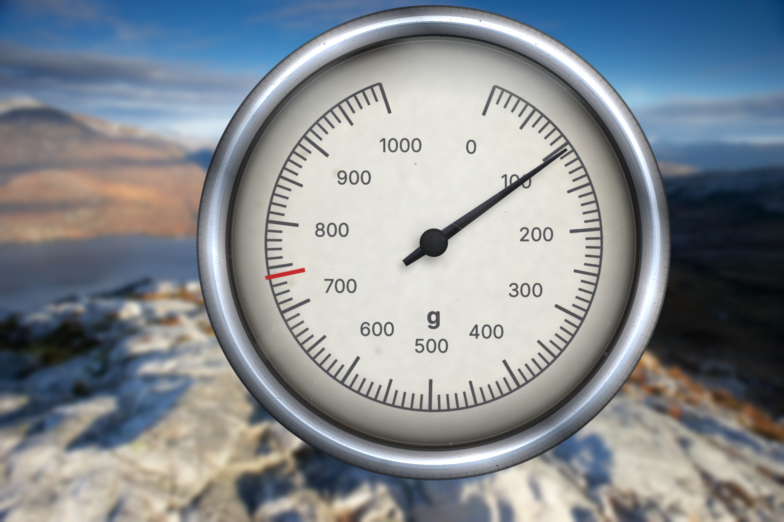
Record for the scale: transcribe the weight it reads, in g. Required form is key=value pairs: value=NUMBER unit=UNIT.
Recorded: value=105 unit=g
